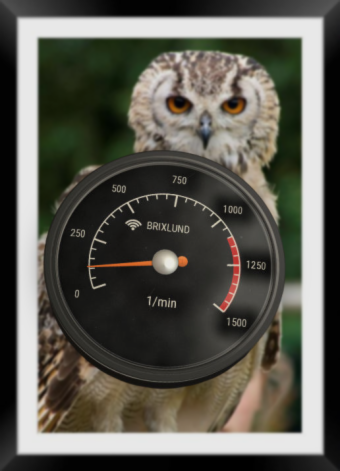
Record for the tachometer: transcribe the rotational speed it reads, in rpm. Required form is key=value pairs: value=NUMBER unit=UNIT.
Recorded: value=100 unit=rpm
